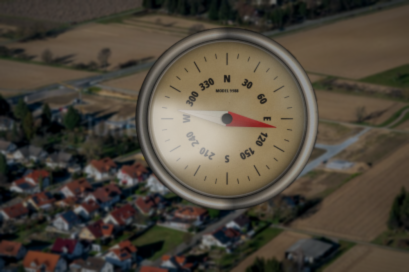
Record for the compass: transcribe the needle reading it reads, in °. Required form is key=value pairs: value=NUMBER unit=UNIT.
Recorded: value=100 unit=°
